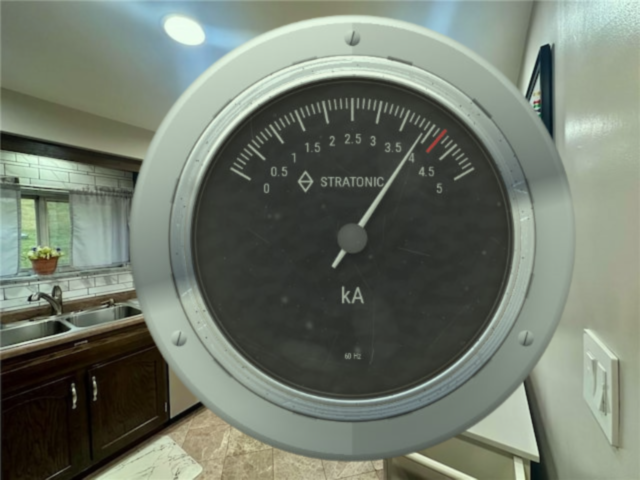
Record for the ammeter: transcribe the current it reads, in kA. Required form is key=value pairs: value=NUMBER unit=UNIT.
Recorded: value=3.9 unit=kA
